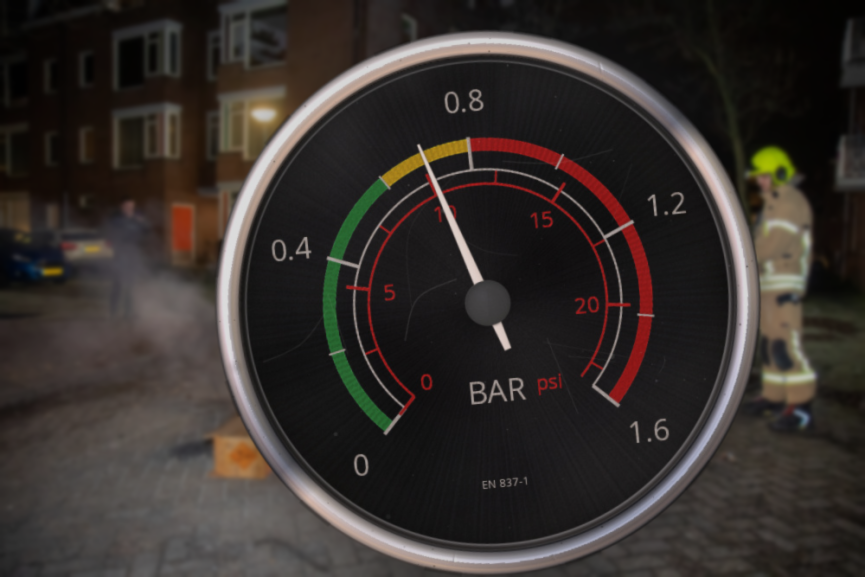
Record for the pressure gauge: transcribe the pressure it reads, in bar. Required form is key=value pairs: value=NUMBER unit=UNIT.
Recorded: value=0.7 unit=bar
